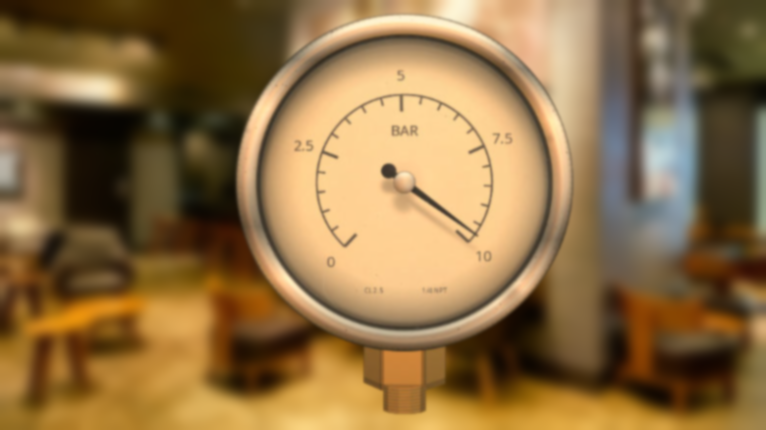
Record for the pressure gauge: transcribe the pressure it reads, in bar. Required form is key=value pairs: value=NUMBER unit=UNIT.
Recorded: value=9.75 unit=bar
